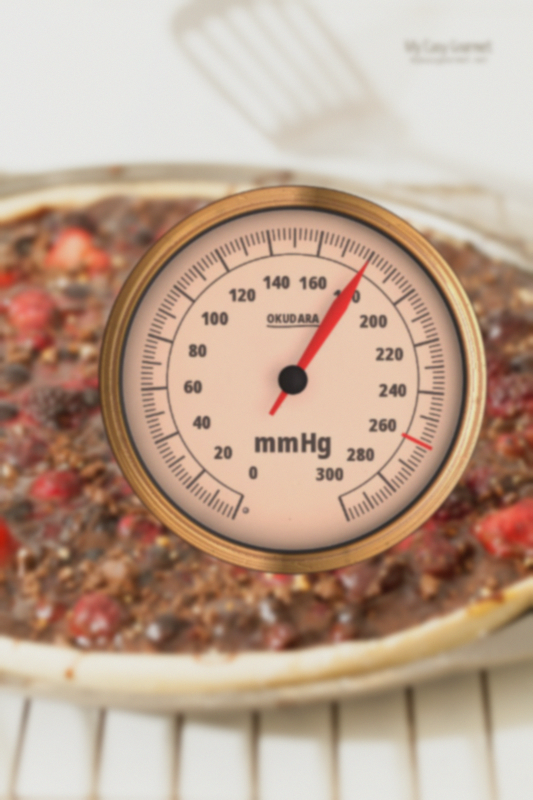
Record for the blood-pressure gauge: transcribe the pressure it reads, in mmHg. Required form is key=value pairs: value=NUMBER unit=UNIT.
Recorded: value=180 unit=mmHg
